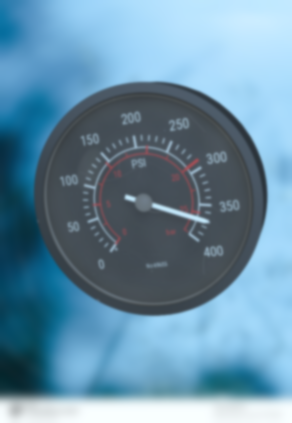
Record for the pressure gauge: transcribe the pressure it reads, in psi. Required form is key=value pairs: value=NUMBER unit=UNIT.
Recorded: value=370 unit=psi
